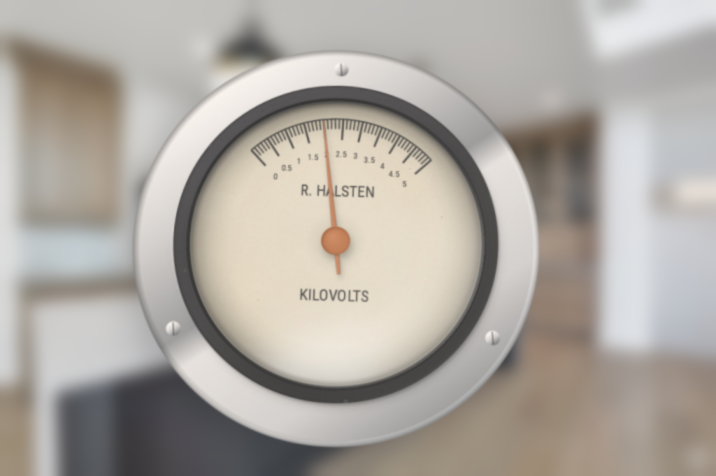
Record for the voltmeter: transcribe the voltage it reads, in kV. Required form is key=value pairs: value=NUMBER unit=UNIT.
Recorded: value=2 unit=kV
